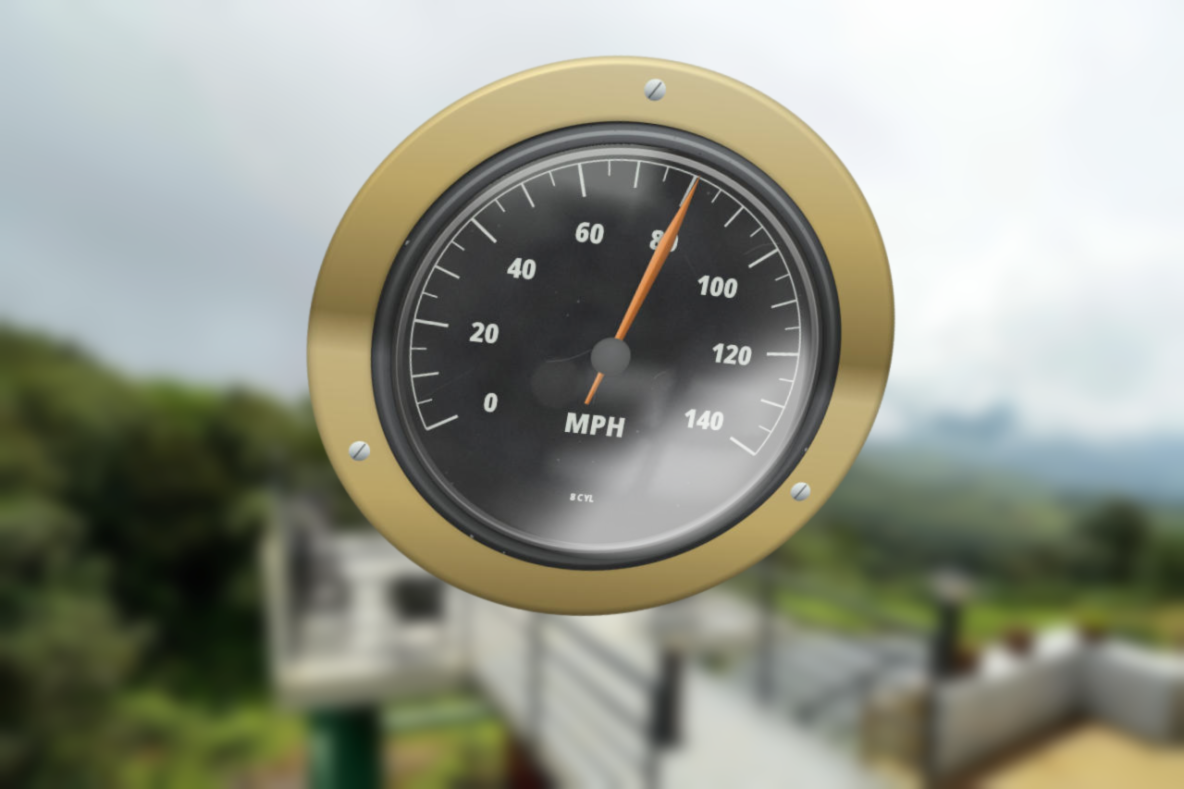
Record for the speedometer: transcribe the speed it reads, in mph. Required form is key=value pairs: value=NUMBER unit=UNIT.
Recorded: value=80 unit=mph
